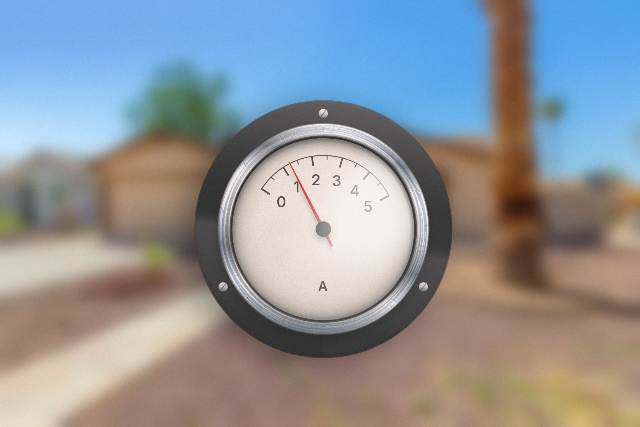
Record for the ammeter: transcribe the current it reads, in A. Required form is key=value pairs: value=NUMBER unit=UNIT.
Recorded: value=1.25 unit=A
